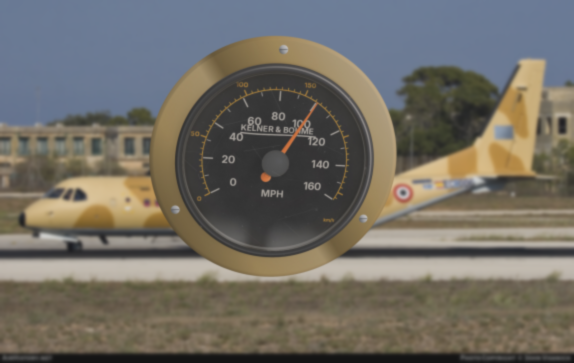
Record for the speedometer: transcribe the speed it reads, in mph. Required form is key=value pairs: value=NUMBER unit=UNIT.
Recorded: value=100 unit=mph
